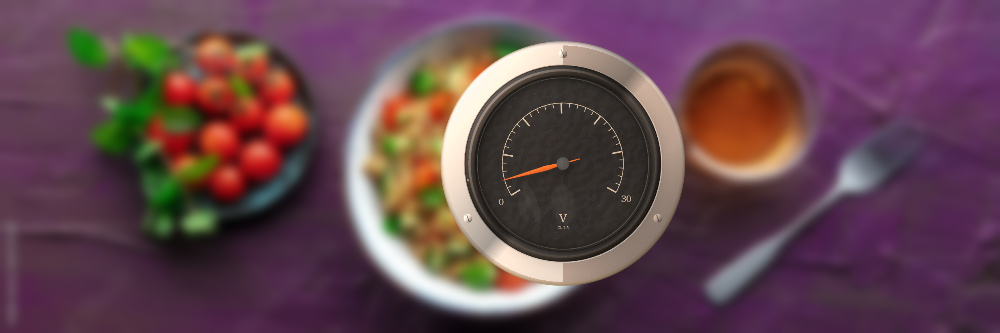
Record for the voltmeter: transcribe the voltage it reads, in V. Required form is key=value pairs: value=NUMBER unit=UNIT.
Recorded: value=2 unit=V
